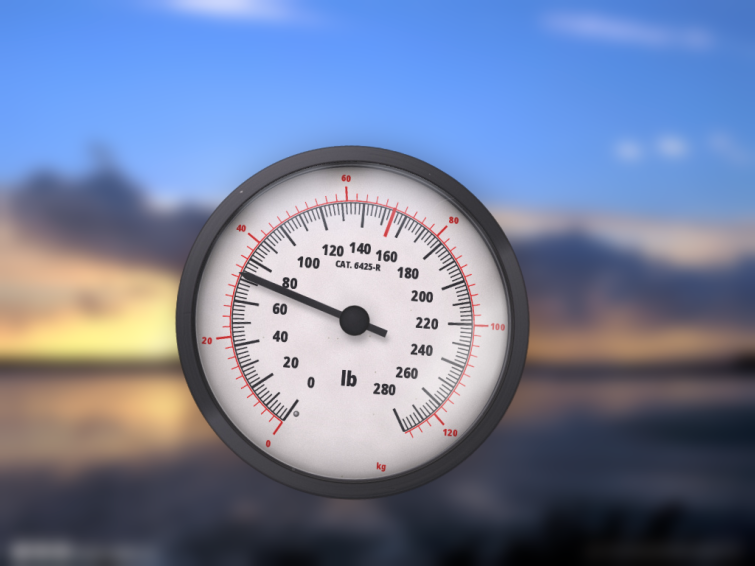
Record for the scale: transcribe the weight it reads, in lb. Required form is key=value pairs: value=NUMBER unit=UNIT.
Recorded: value=72 unit=lb
